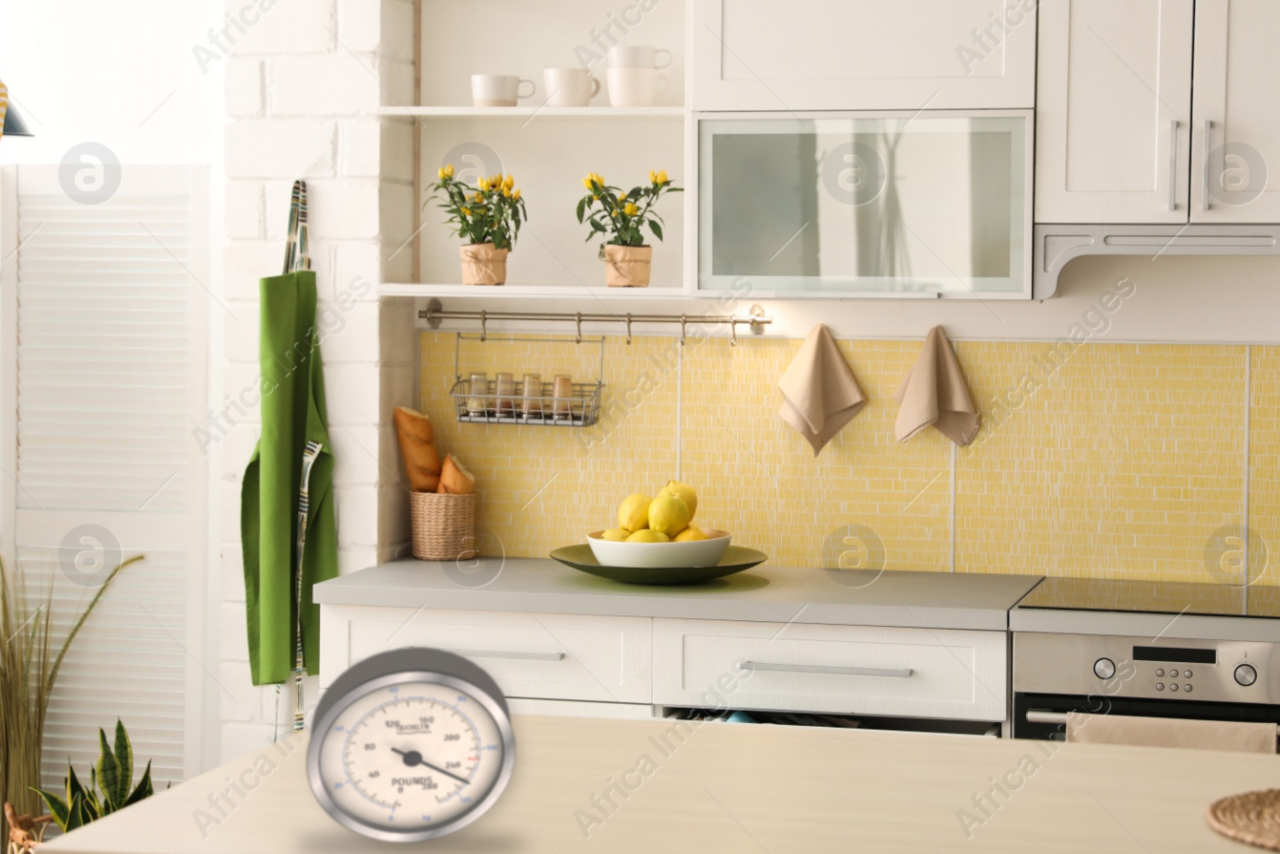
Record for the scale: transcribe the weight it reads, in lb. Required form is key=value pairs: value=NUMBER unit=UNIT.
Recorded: value=250 unit=lb
